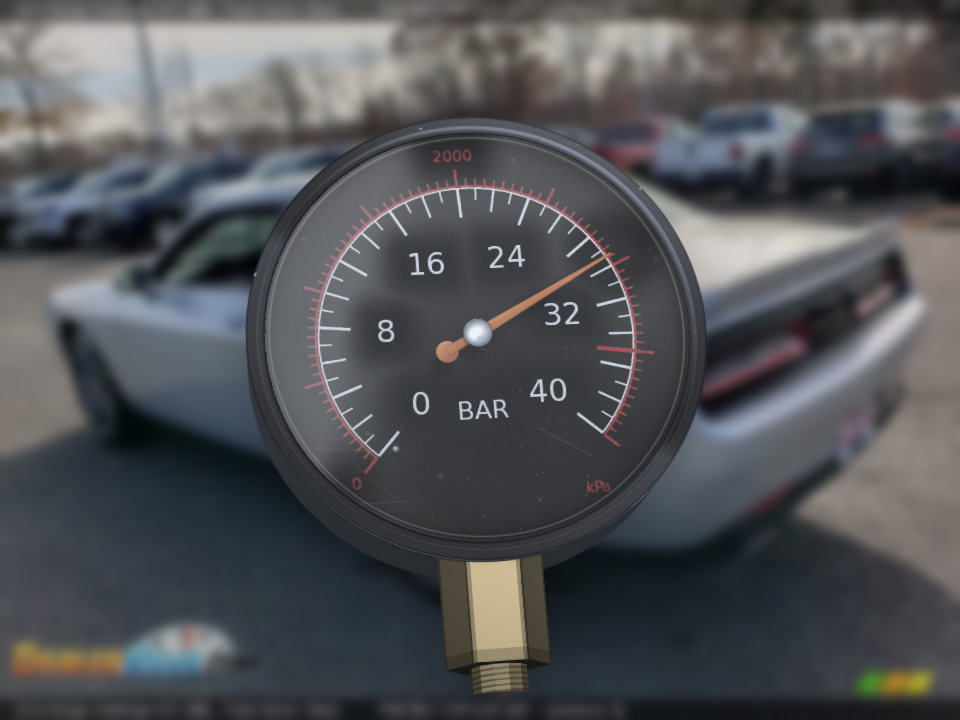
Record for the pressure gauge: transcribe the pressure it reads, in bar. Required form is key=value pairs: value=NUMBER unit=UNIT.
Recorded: value=29.5 unit=bar
